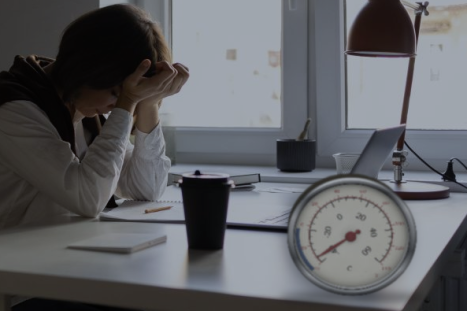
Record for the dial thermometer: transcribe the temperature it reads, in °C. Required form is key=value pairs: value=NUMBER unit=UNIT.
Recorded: value=-36 unit=°C
